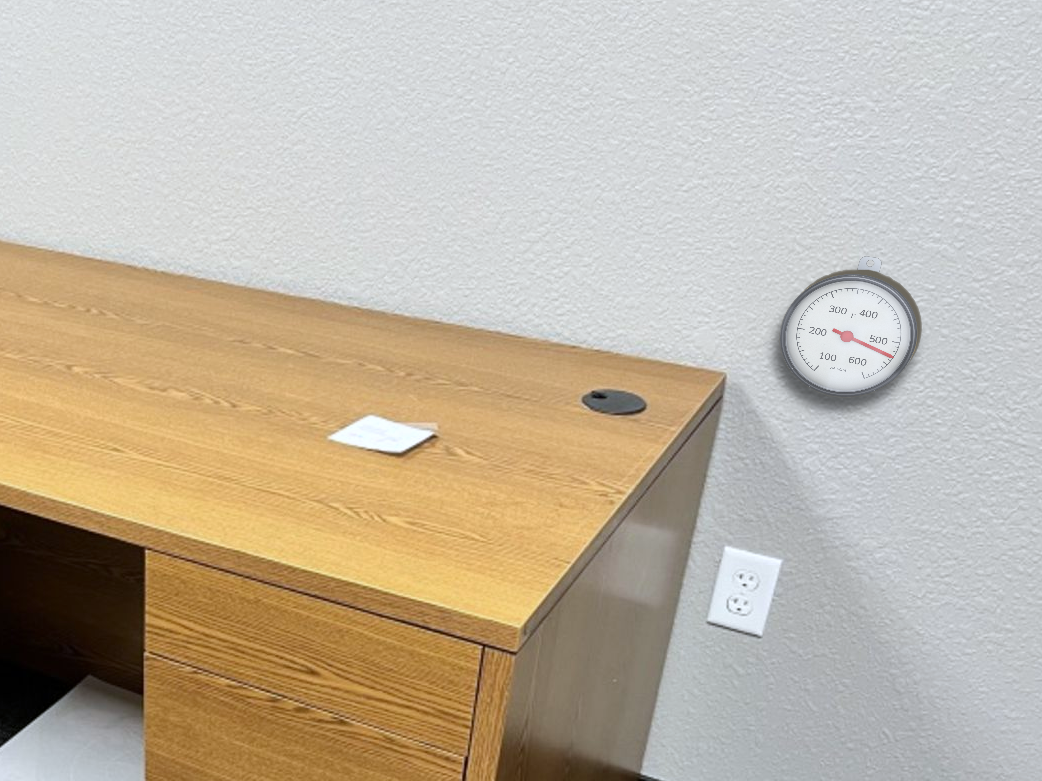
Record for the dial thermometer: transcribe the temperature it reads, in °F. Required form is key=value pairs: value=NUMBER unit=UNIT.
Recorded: value=530 unit=°F
